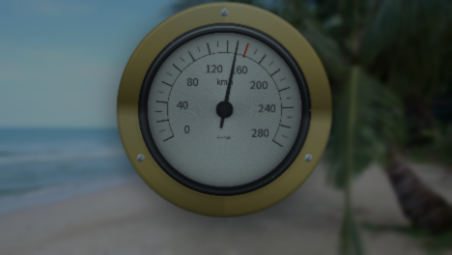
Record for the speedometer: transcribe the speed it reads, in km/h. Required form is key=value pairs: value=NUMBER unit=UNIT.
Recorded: value=150 unit=km/h
